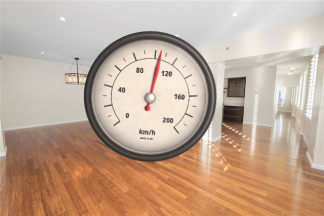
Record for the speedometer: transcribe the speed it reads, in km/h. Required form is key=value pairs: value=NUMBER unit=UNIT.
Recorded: value=105 unit=km/h
